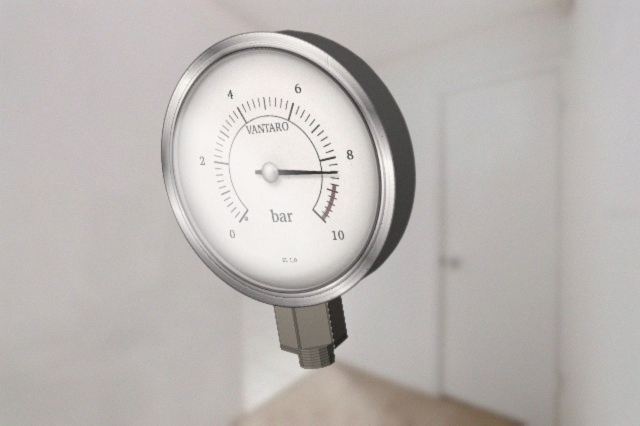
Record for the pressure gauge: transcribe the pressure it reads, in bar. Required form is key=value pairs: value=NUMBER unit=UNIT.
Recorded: value=8.4 unit=bar
